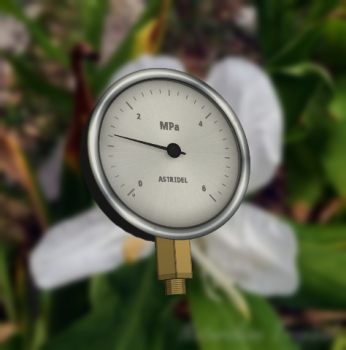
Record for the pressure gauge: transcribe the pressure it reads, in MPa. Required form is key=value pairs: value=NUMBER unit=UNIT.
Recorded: value=1.2 unit=MPa
